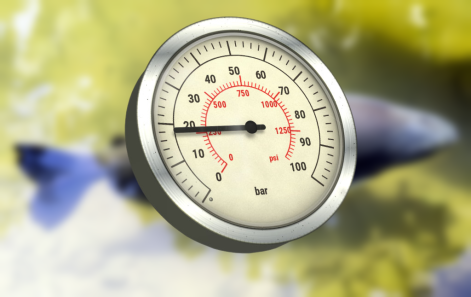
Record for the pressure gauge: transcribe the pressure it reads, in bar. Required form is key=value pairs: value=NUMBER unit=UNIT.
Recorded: value=18 unit=bar
